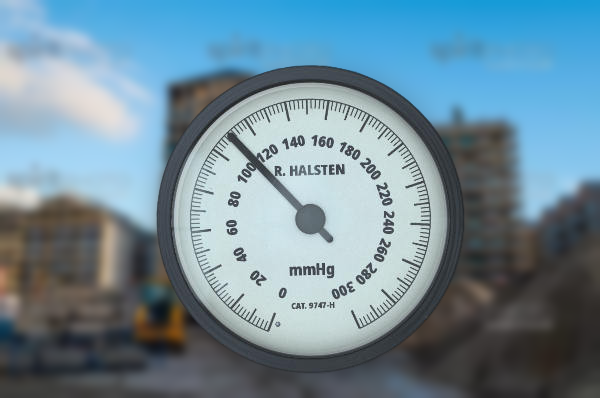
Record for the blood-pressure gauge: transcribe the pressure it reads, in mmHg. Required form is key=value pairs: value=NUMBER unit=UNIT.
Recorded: value=110 unit=mmHg
